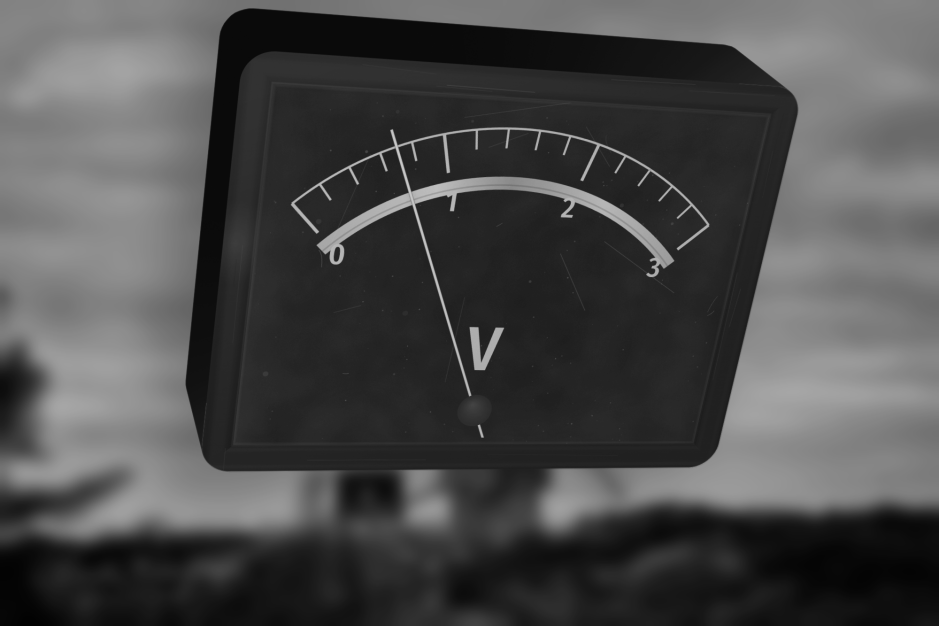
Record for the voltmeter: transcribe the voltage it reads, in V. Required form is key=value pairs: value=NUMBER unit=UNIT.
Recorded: value=0.7 unit=V
